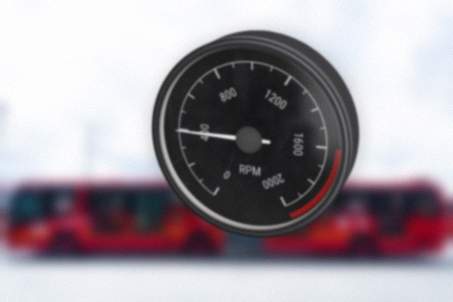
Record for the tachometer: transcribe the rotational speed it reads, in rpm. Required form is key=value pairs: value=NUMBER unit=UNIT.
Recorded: value=400 unit=rpm
